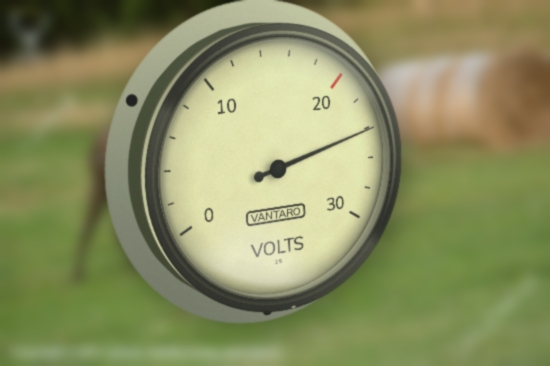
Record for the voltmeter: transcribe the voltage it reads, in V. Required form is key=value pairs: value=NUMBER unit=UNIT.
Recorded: value=24 unit=V
